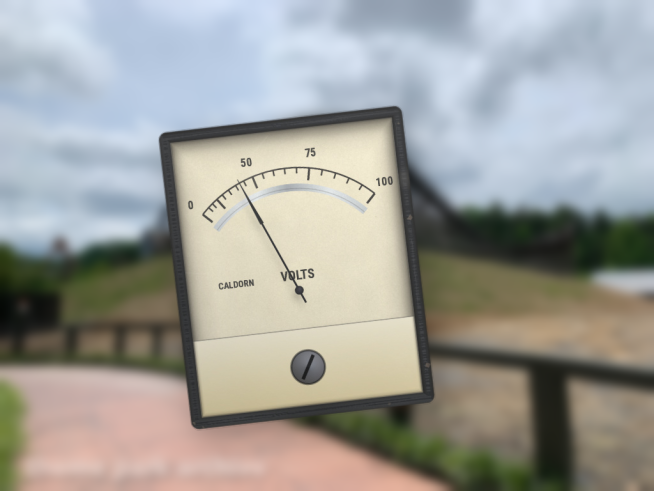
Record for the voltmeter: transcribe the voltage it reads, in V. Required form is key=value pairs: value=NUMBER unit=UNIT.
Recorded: value=42.5 unit=V
